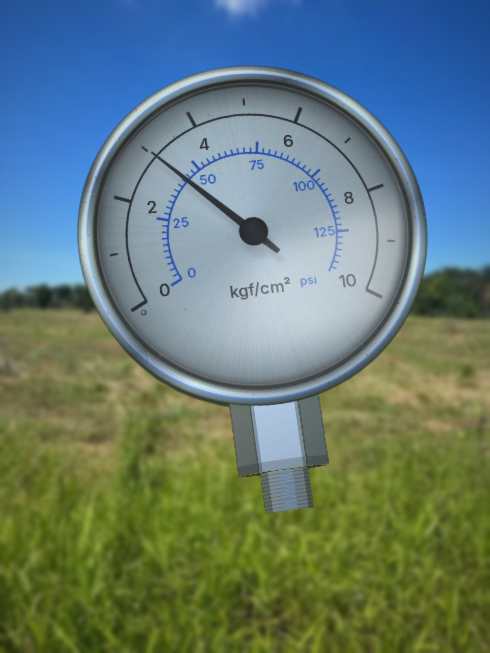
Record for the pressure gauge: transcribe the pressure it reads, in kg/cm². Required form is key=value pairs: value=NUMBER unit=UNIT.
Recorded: value=3 unit=kg/cm²
